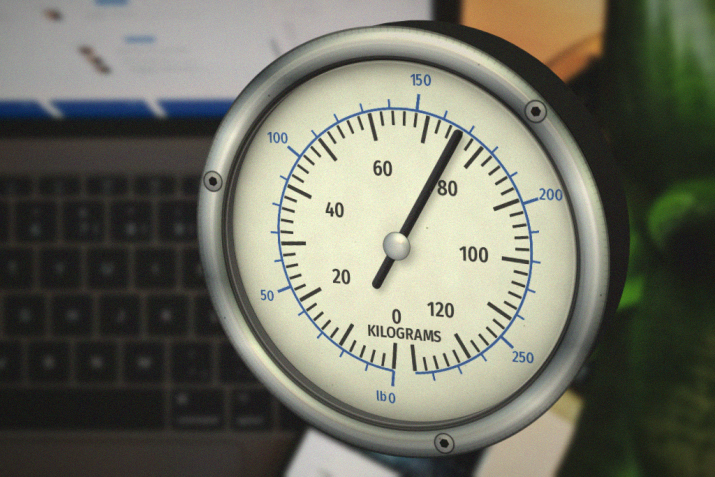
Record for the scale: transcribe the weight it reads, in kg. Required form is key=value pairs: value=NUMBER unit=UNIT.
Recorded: value=76 unit=kg
